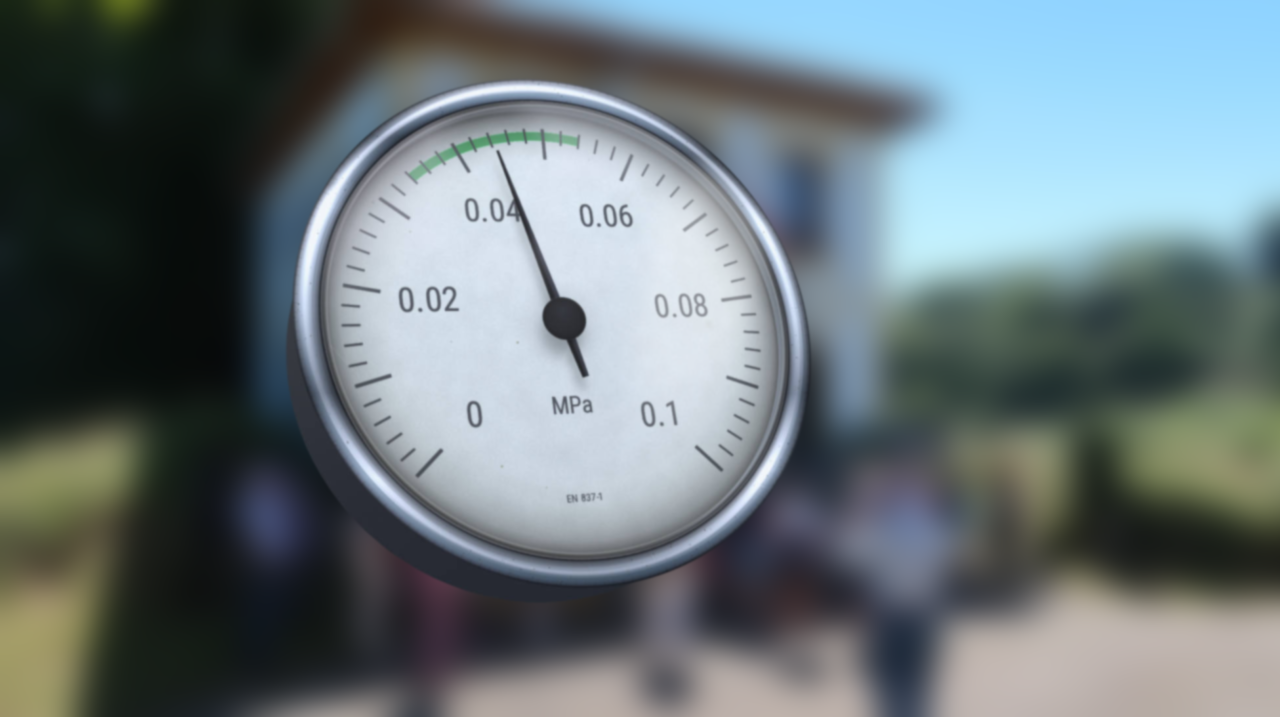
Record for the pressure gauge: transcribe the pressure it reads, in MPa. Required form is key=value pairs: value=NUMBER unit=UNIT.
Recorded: value=0.044 unit=MPa
